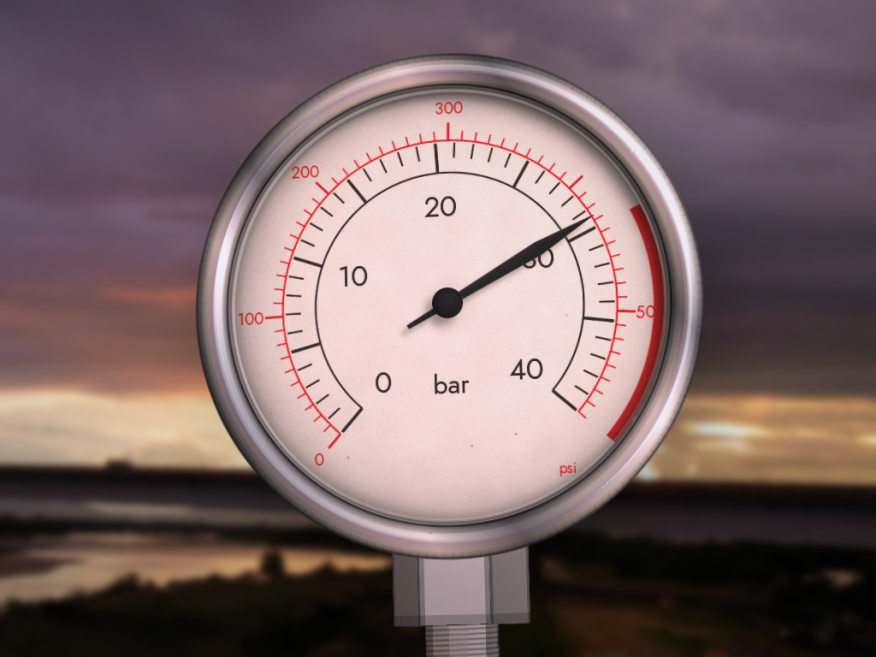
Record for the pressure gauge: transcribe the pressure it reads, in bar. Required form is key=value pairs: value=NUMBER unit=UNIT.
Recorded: value=29.5 unit=bar
